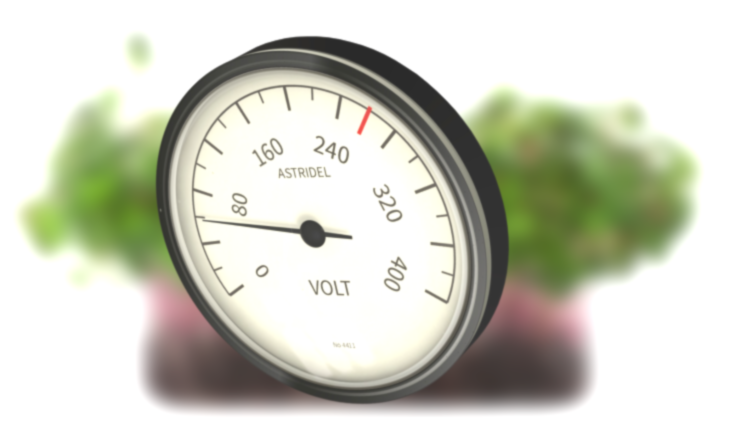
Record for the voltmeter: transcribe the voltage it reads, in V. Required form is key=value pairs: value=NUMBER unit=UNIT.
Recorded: value=60 unit=V
